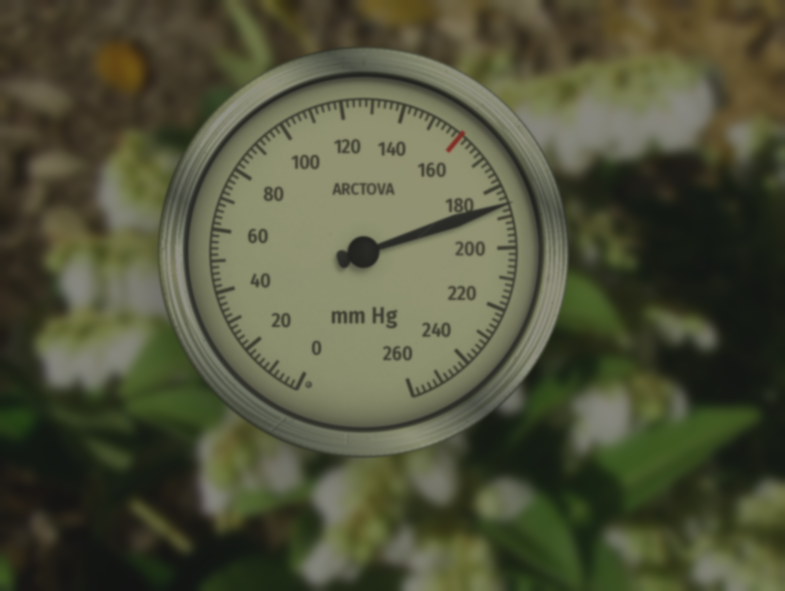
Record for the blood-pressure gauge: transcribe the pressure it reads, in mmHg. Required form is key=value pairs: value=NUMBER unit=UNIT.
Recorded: value=186 unit=mmHg
